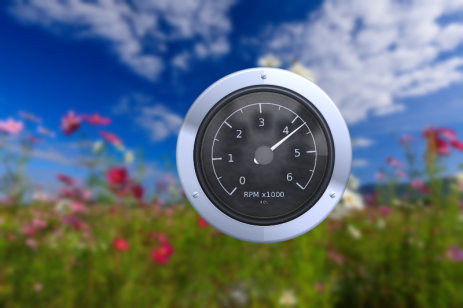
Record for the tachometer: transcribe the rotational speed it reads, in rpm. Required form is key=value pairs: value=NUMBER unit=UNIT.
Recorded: value=4250 unit=rpm
